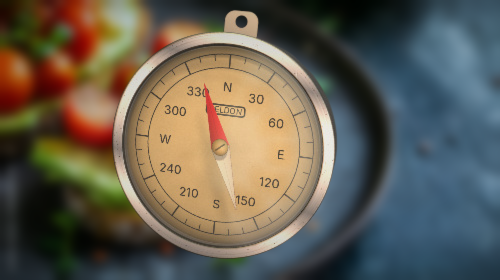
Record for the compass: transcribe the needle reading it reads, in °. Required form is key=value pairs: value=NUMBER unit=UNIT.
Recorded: value=340 unit=°
